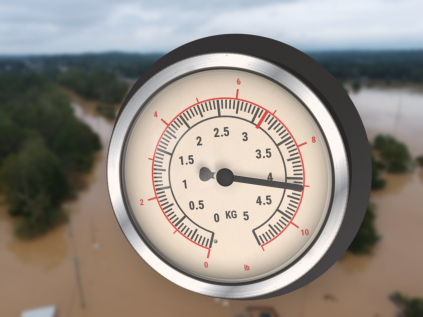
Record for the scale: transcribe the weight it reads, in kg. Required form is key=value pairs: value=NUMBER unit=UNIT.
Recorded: value=4.1 unit=kg
